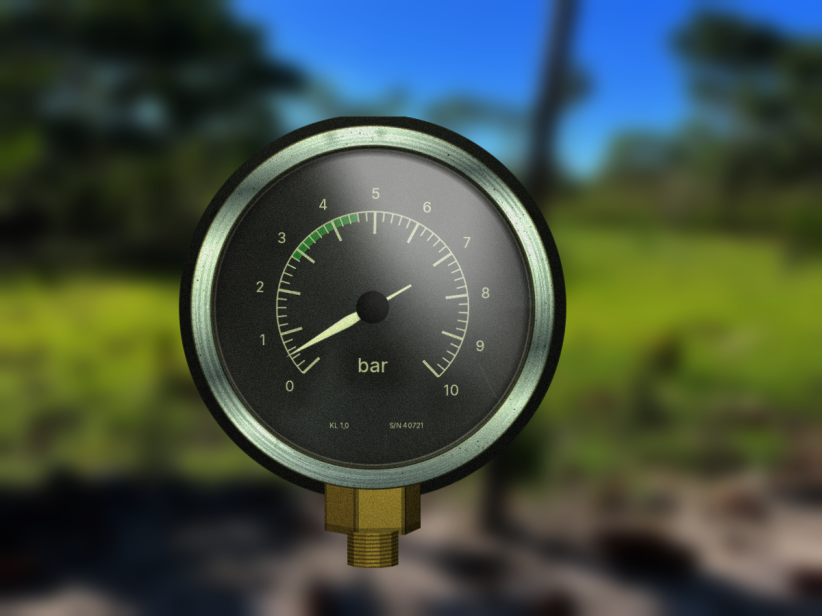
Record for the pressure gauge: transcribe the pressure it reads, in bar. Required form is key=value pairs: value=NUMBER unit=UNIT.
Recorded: value=0.5 unit=bar
